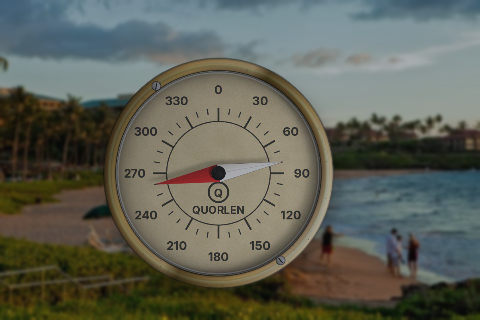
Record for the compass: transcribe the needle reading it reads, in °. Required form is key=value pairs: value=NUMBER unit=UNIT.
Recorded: value=260 unit=°
